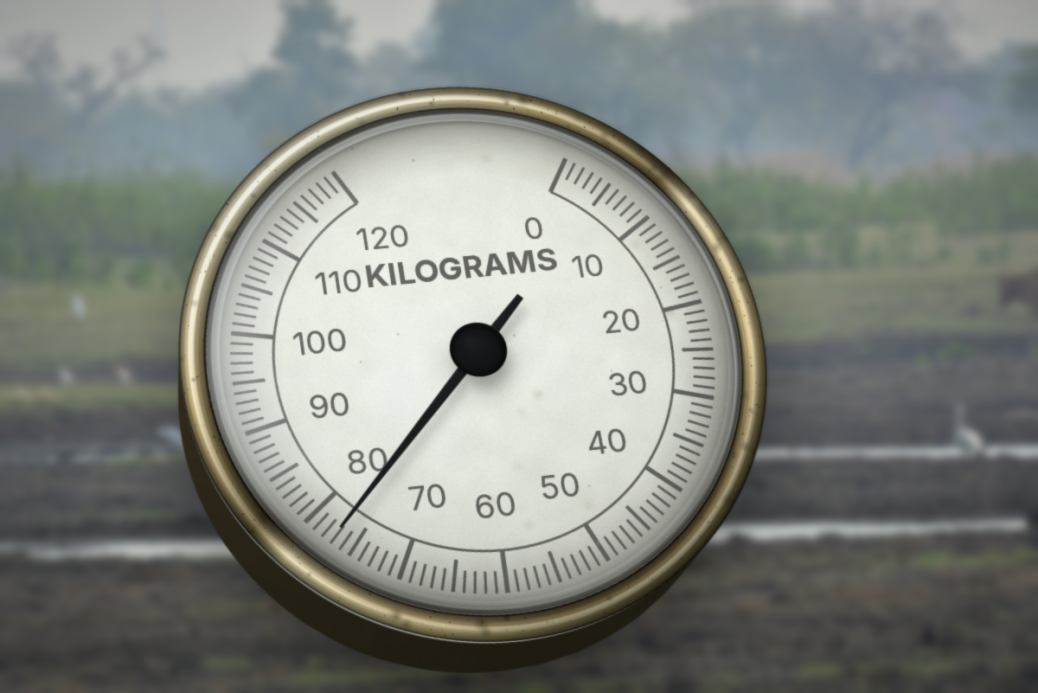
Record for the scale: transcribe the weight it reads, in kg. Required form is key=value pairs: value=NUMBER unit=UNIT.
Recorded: value=77 unit=kg
